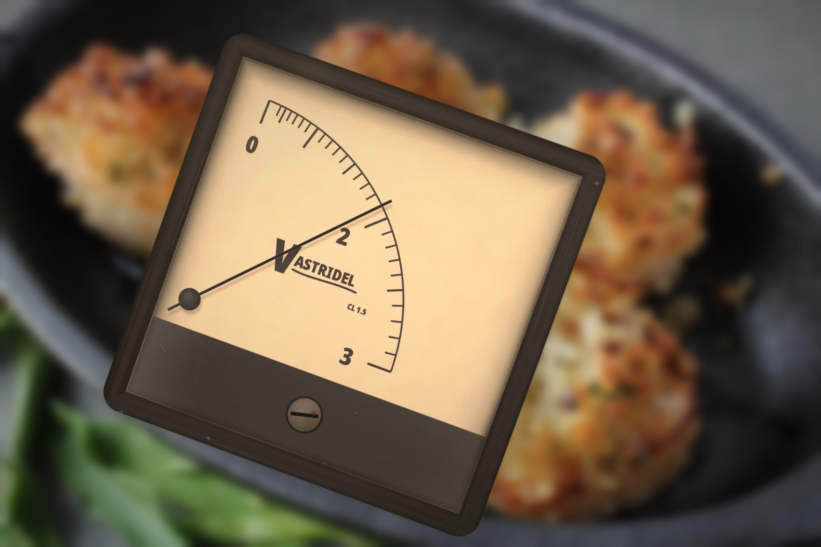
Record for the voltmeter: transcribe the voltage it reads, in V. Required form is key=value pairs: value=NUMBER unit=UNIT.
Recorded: value=1.9 unit=V
